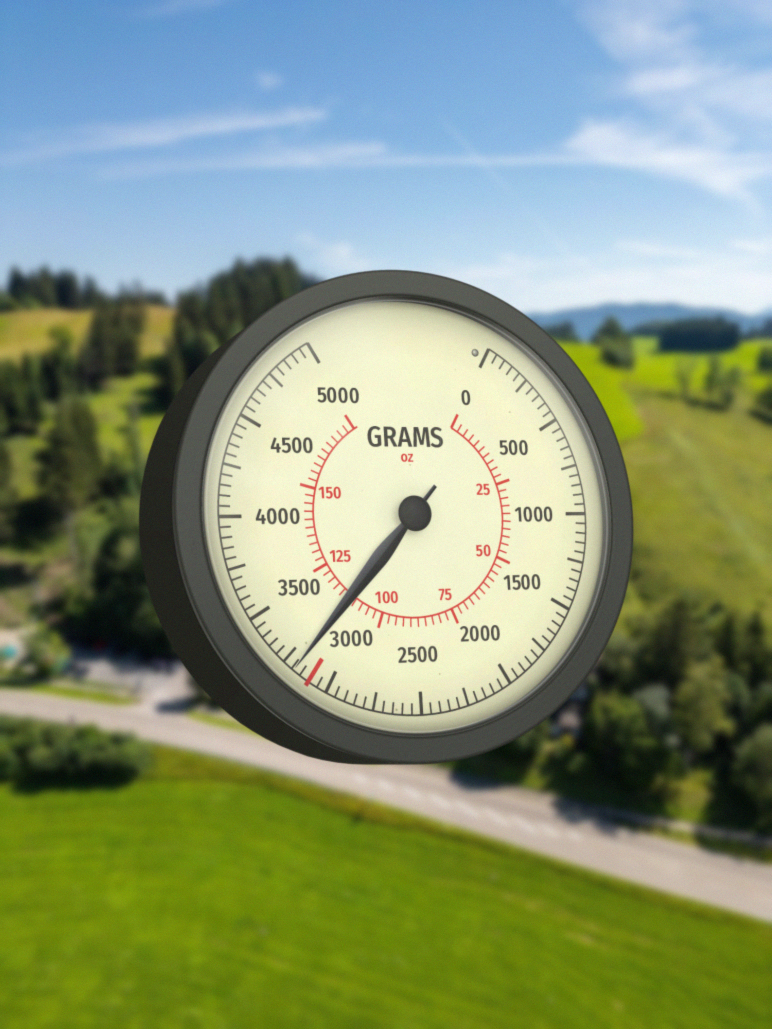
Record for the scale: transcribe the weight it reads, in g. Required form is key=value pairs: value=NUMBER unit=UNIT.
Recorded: value=3200 unit=g
